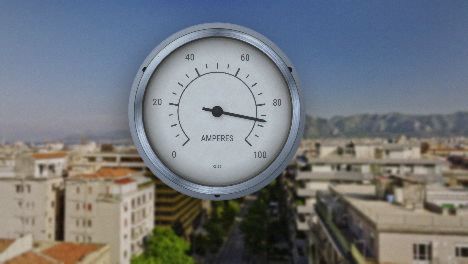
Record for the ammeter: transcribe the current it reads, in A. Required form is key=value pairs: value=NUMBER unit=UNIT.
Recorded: value=87.5 unit=A
